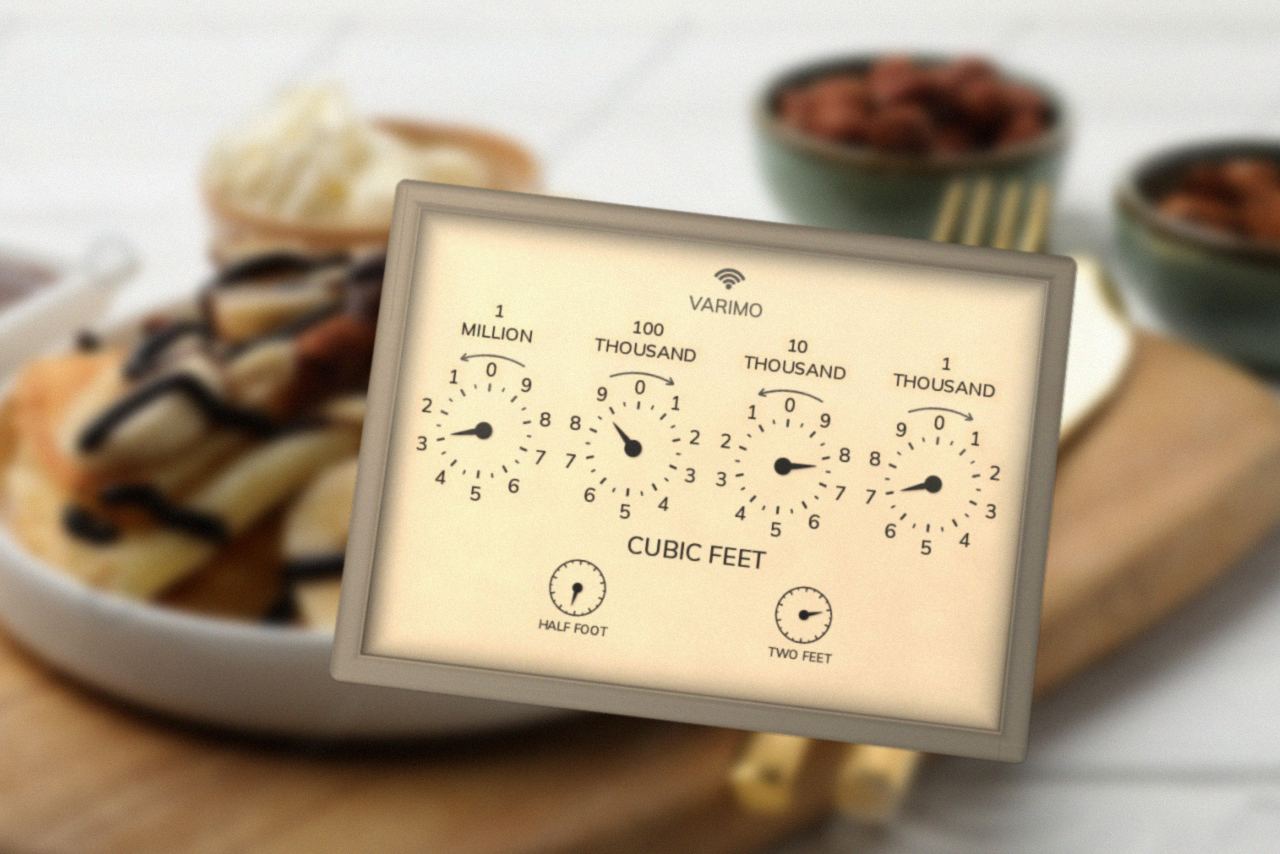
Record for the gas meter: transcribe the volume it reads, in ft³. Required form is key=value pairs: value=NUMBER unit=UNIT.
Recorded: value=287700 unit=ft³
